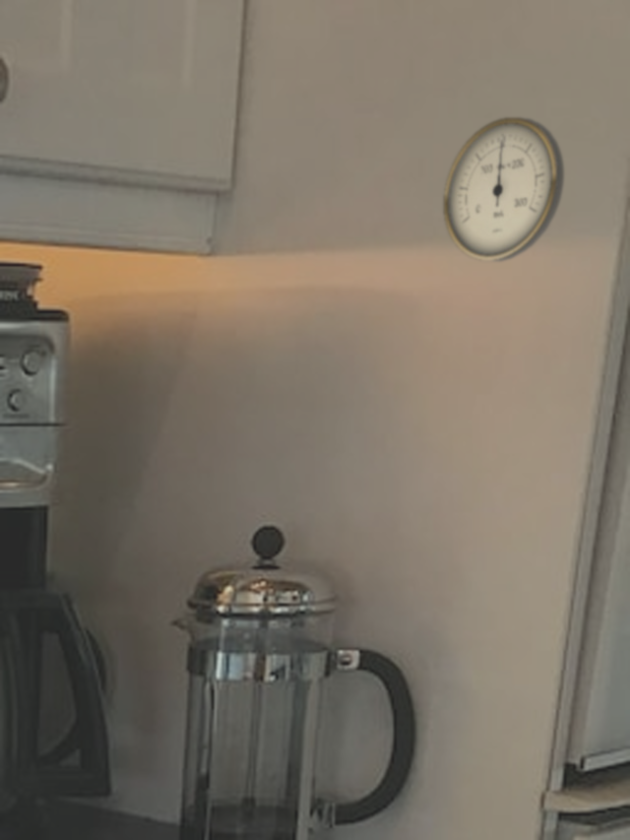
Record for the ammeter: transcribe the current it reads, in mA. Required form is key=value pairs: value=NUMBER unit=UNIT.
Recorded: value=150 unit=mA
